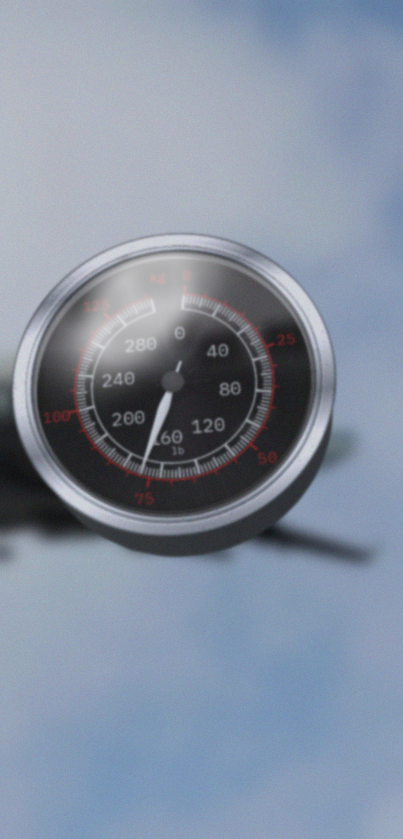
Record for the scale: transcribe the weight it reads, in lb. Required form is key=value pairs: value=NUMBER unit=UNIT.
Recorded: value=170 unit=lb
